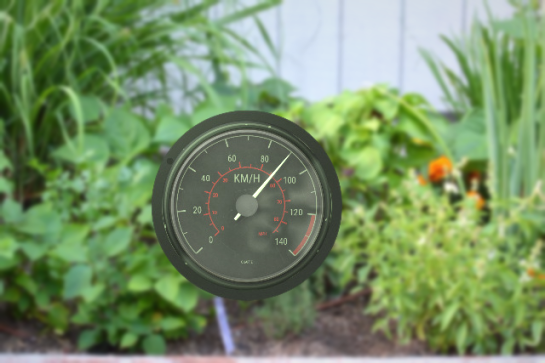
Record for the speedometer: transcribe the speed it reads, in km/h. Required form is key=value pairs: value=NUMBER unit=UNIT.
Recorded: value=90 unit=km/h
